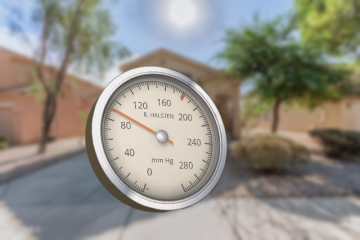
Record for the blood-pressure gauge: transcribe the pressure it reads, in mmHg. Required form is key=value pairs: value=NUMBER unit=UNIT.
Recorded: value=90 unit=mmHg
